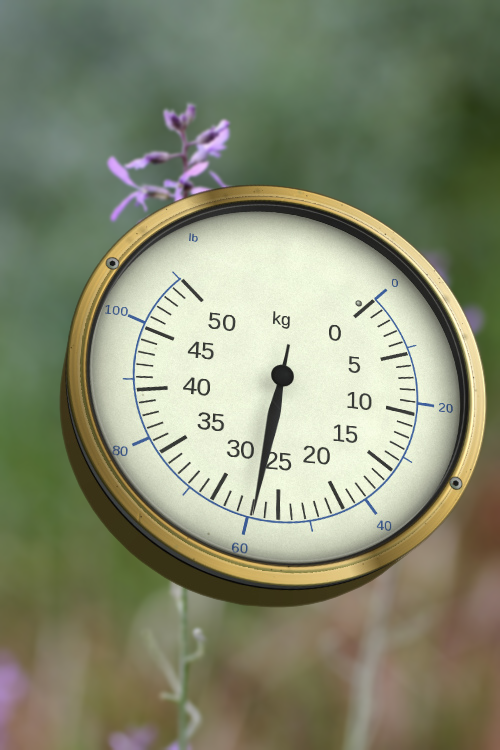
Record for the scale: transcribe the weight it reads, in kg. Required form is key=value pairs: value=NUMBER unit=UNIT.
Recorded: value=27 unit=kg
